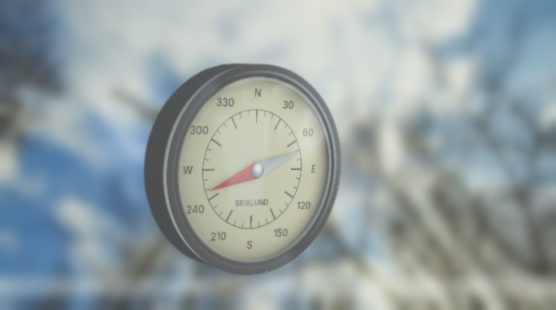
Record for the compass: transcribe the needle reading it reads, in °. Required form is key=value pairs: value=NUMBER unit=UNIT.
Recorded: value=250 unit=°
